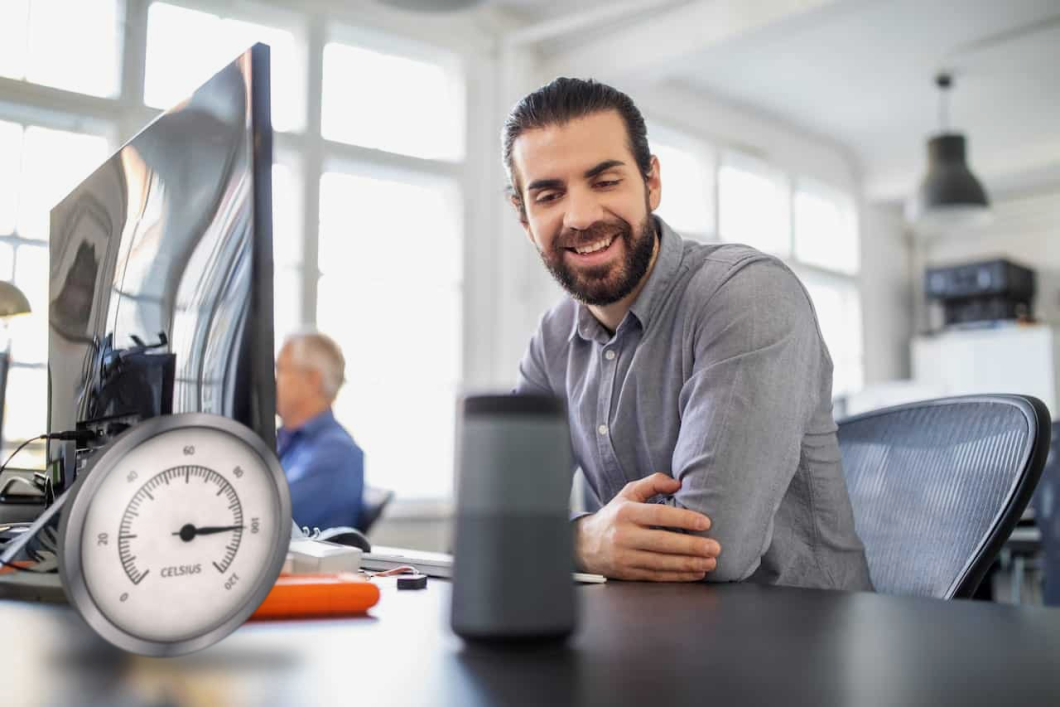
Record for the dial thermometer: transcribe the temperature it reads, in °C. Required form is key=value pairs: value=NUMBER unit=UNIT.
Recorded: value=100 unit=°C
